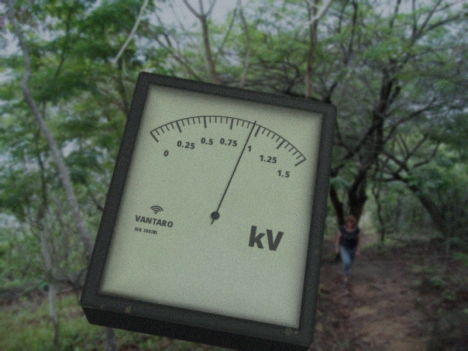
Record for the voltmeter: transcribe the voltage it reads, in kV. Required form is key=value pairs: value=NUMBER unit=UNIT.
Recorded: value=0.95 unit=kV
